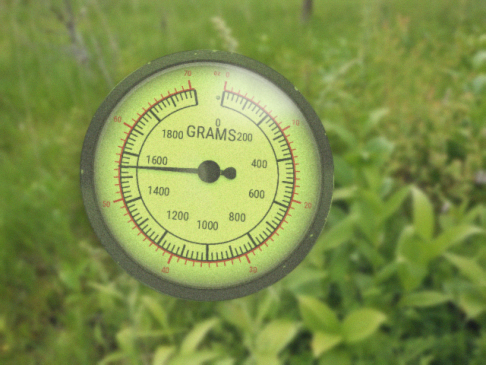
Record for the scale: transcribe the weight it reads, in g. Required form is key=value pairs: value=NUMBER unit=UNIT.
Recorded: value=1540 unit=g
